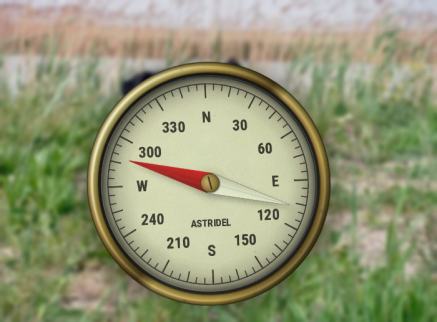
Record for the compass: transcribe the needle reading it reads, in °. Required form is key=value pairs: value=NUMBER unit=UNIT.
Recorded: value=287.5 unit=°
